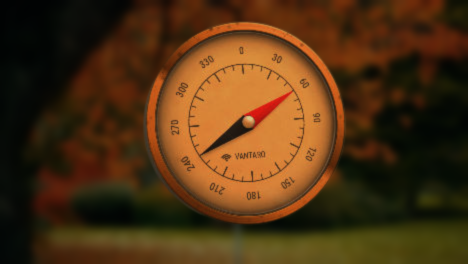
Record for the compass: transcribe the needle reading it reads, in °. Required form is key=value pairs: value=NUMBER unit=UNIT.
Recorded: value=60 unit=°
